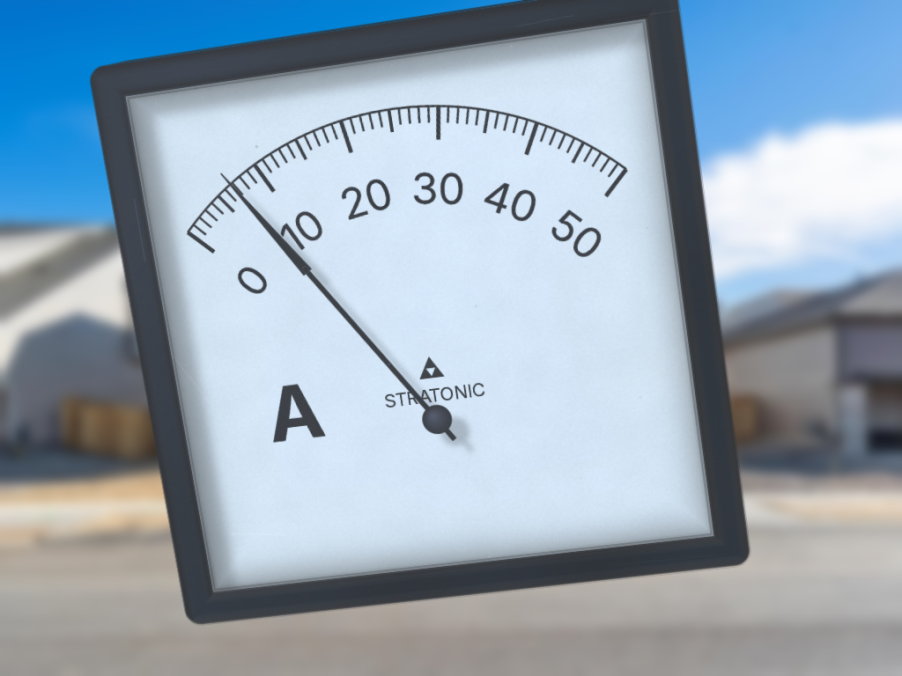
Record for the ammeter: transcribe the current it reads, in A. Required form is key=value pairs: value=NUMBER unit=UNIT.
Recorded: value=7 unit=A
